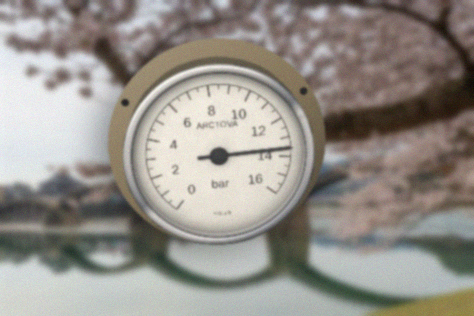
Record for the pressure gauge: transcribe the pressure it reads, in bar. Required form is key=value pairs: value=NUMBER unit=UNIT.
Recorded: value=13.5 unit=bar
